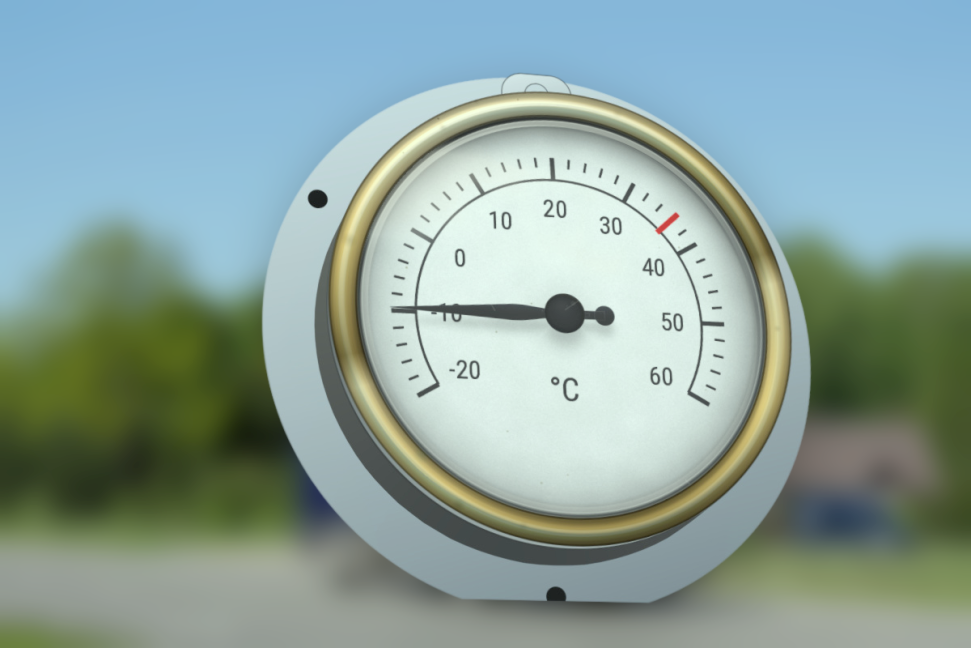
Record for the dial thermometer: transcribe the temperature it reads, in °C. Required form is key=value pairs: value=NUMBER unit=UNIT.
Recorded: value=-10 unit=°C
